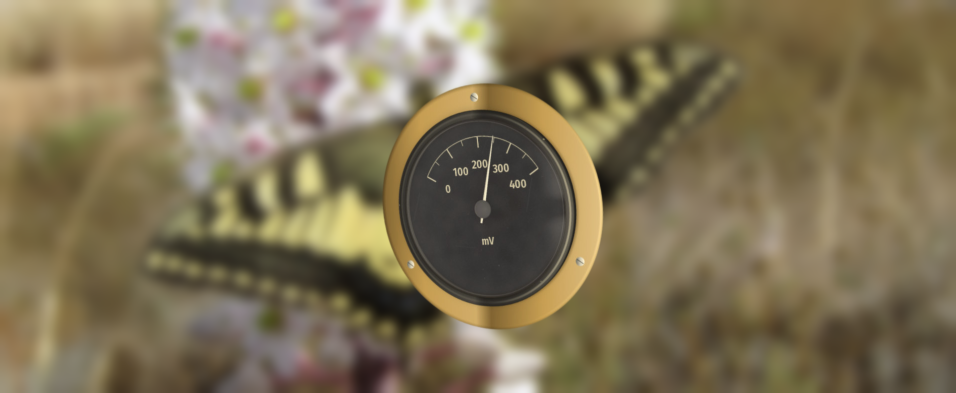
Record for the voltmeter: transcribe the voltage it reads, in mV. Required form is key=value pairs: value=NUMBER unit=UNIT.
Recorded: value=250 unit=mV
